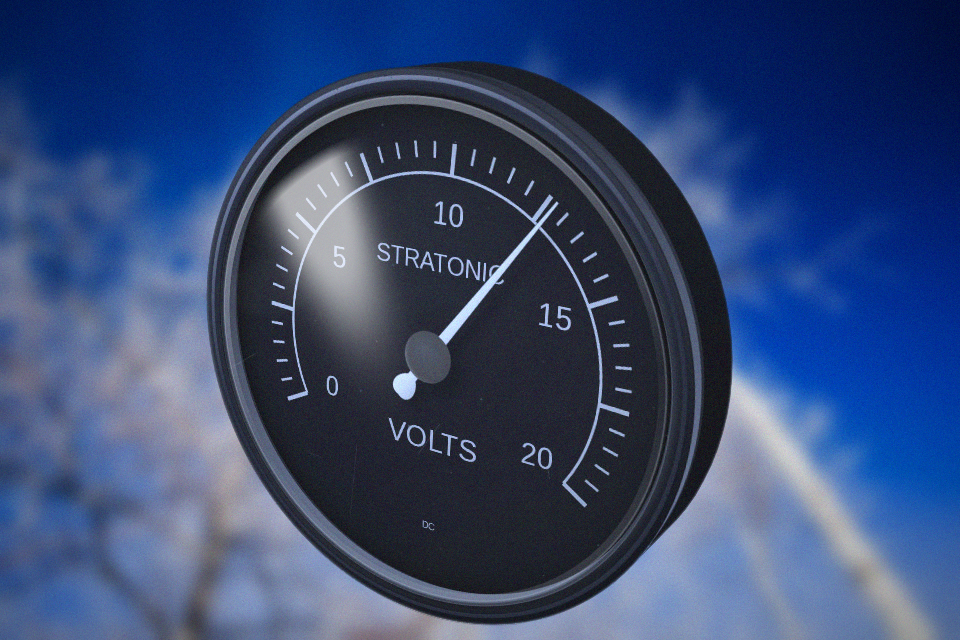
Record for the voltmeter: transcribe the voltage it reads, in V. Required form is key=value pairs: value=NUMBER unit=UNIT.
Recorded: value=12.75 unit=V
